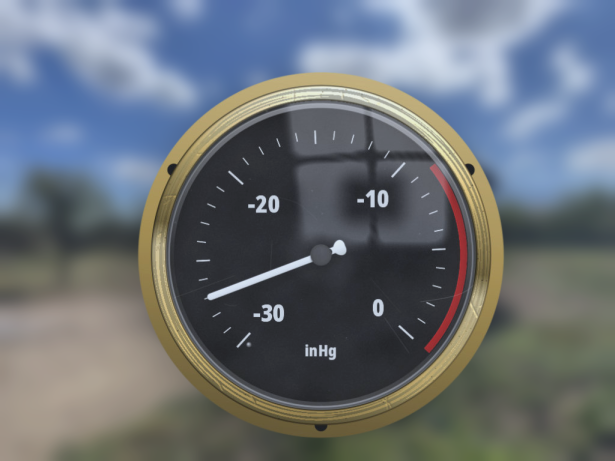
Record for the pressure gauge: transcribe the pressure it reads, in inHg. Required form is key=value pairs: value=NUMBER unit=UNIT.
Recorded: value=-27 unit=inHg
